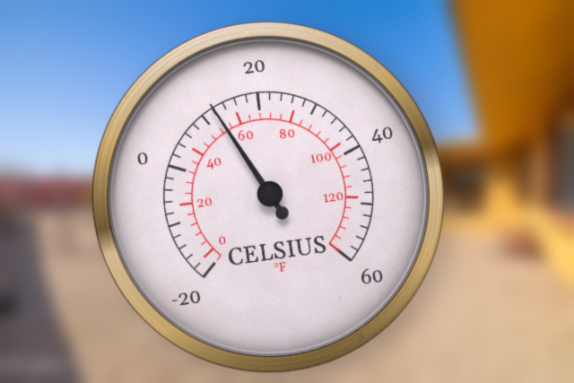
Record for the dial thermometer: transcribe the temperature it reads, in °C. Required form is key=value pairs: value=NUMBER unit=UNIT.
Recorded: value=12 unit=°C
